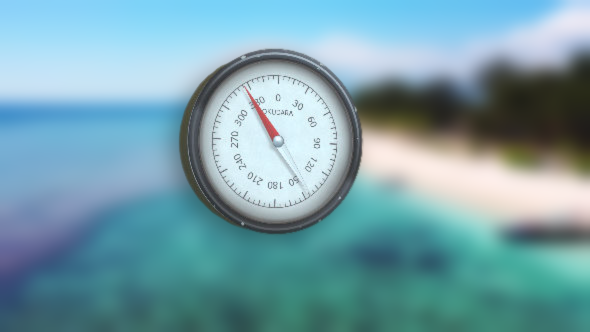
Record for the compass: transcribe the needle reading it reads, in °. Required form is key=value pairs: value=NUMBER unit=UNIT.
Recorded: value=325 unit=°
